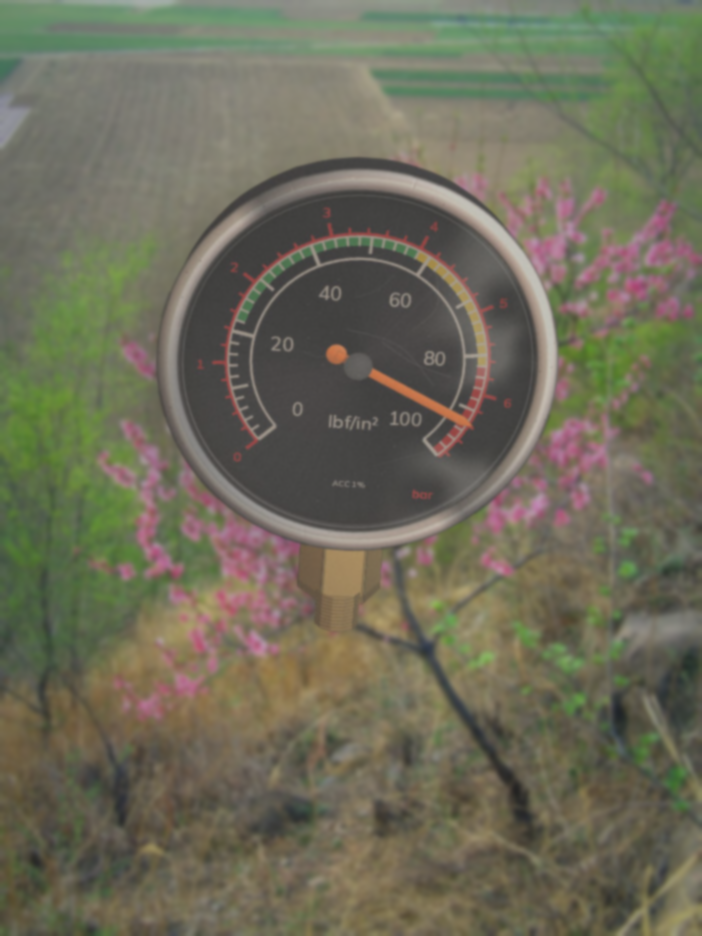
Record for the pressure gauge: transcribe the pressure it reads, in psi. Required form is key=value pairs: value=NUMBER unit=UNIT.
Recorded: value=92 unit=psi
